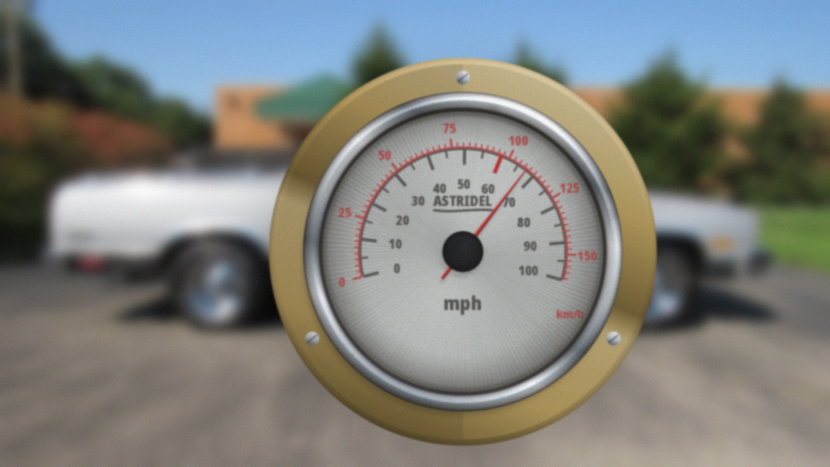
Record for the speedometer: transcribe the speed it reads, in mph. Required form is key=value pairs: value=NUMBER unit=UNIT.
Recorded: value=67.5 unit=mph
